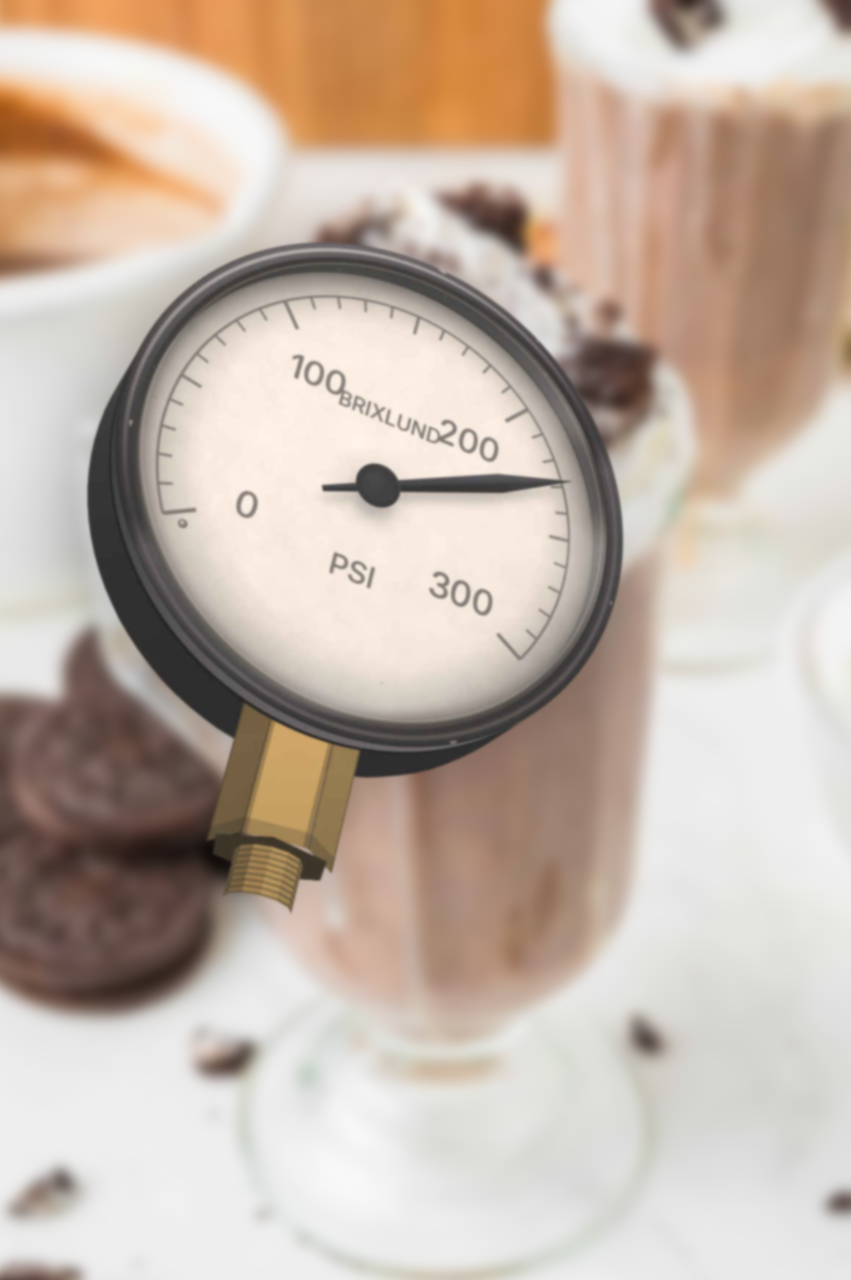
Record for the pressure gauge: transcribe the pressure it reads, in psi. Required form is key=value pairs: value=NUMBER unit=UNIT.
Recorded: value=230 unit=psi
